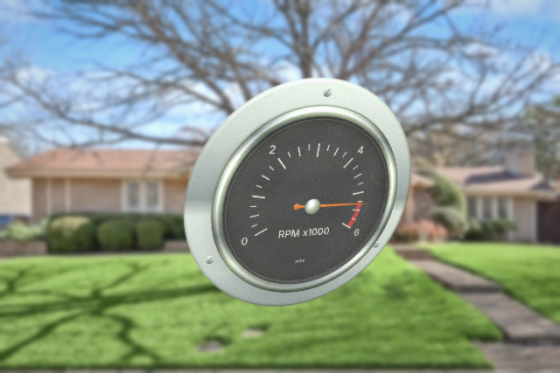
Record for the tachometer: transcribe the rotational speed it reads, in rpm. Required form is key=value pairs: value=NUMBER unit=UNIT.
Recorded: value=5250 unit=rpm
